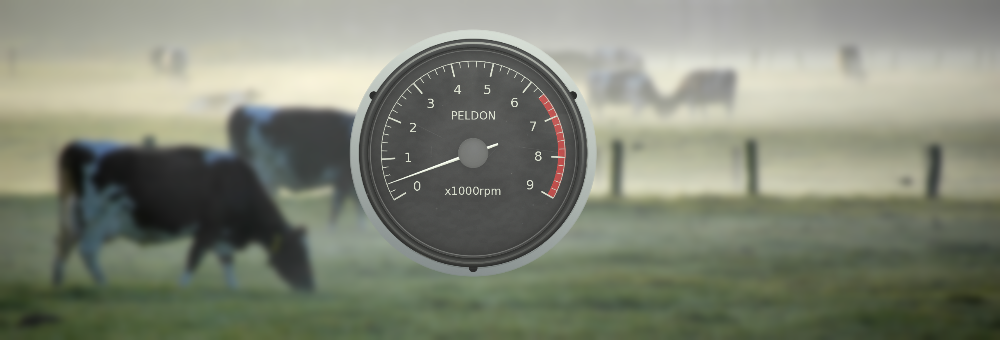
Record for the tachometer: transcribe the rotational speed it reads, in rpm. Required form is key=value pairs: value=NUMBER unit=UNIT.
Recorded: value=400 unit=rpm
